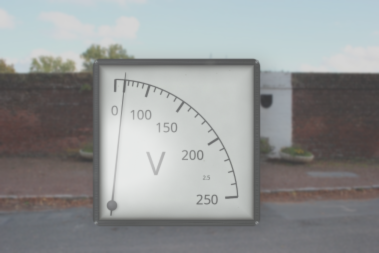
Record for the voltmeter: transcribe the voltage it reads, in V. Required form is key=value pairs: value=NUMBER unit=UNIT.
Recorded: value=50 unit=V
